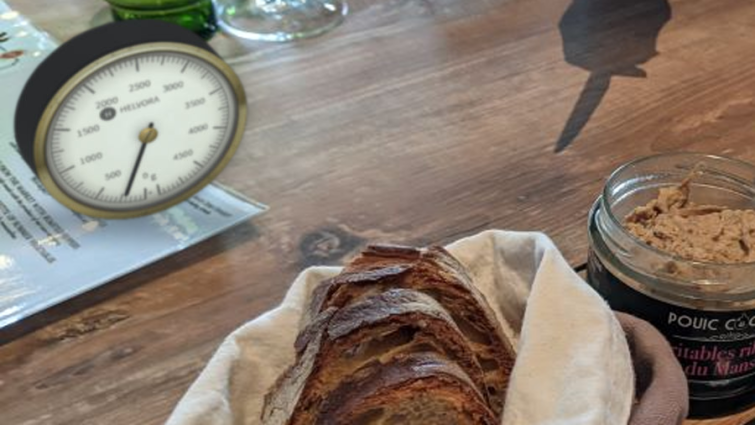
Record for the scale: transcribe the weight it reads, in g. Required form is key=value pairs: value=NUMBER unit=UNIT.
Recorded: value=250 unit=g
